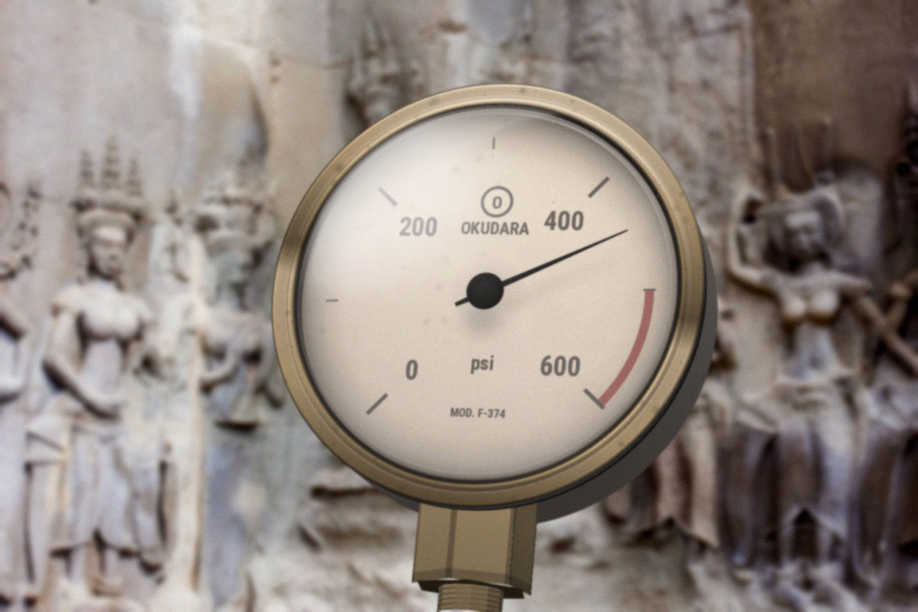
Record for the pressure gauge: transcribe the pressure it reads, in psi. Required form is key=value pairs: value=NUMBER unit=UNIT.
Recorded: value=450 unit=psi
